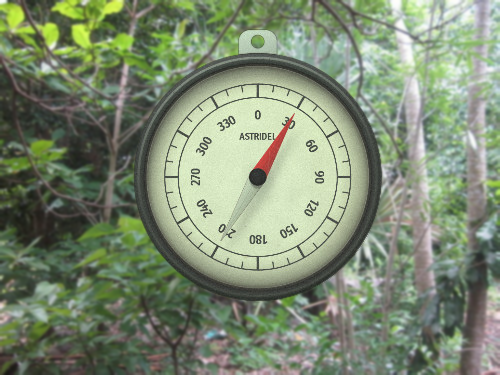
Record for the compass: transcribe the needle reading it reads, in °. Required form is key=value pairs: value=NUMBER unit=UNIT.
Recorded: value=30 unit=°
